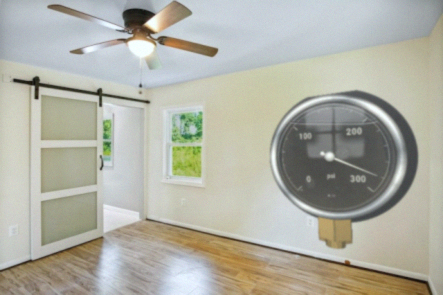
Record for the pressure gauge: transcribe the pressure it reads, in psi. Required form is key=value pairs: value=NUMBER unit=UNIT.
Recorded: value=280 unit=psi
